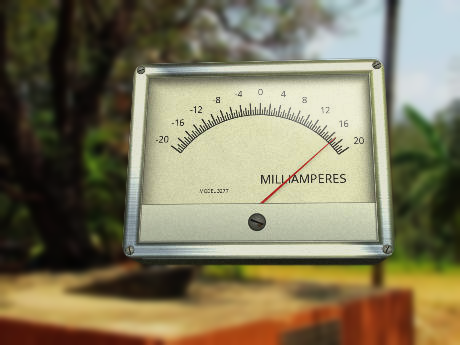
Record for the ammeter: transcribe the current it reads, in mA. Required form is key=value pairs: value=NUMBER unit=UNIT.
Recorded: value=17 unit=mA
